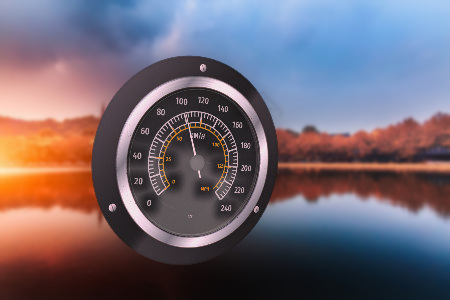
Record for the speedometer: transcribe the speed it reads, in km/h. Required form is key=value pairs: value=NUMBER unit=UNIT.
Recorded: value=100 unit=km/h
